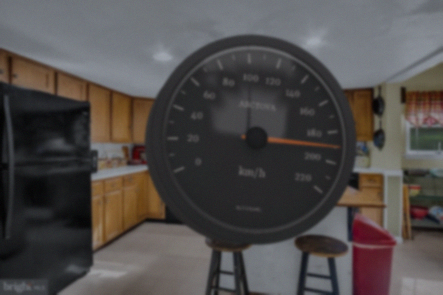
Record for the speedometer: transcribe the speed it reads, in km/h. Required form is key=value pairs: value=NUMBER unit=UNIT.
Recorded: value=190 unit=km/h
